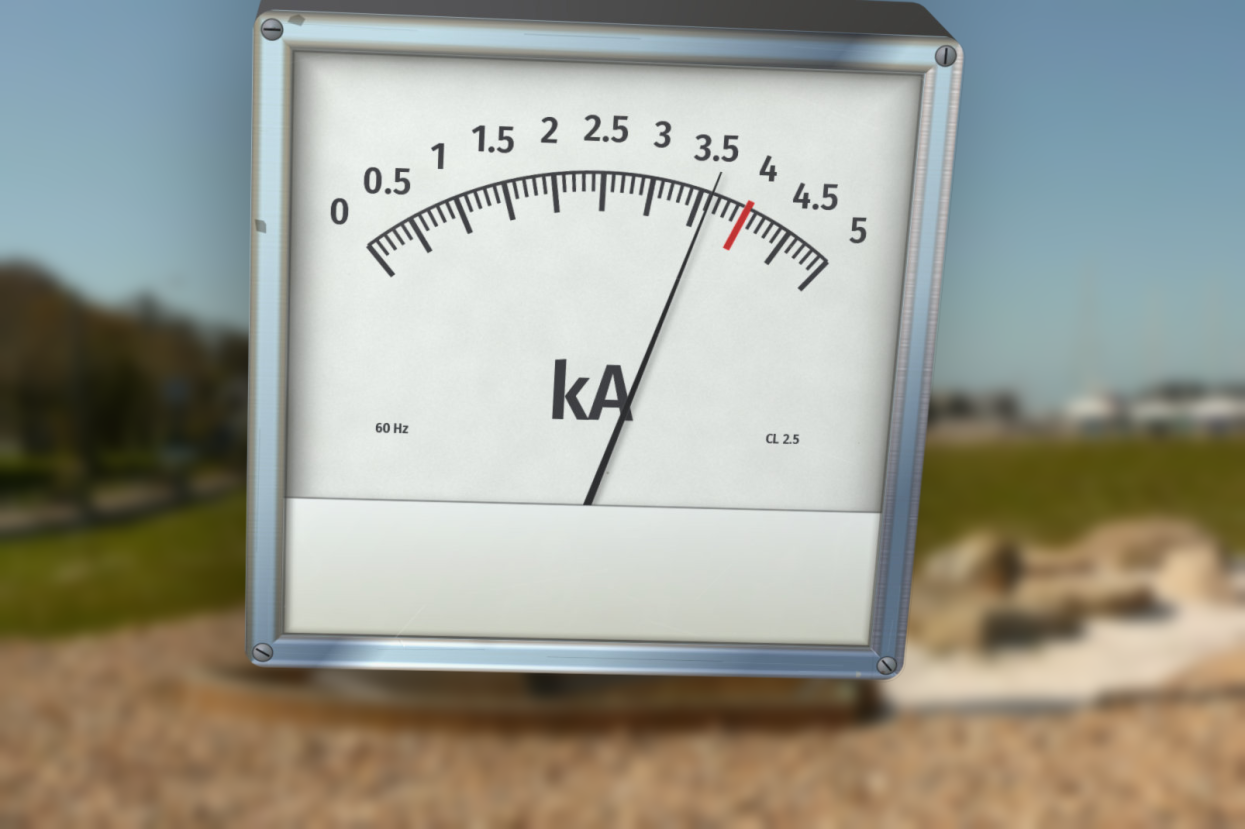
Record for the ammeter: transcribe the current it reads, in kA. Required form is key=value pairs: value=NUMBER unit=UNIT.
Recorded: value=3.6 unit=kA
